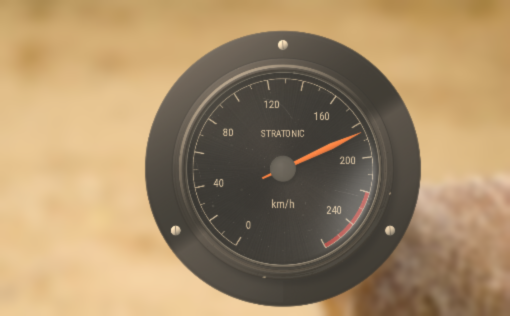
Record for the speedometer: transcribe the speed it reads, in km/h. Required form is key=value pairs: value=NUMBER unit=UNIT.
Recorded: value=185 unit=km/h
